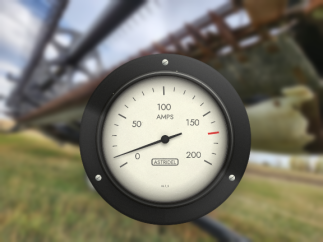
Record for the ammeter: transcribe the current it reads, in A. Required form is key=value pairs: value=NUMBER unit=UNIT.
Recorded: value=10 unit=A
